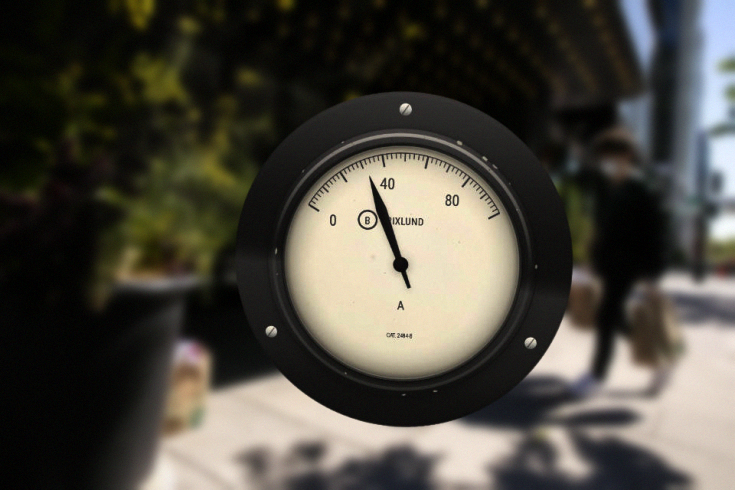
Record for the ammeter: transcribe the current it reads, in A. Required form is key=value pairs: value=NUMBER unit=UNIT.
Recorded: value=32 unit=A
